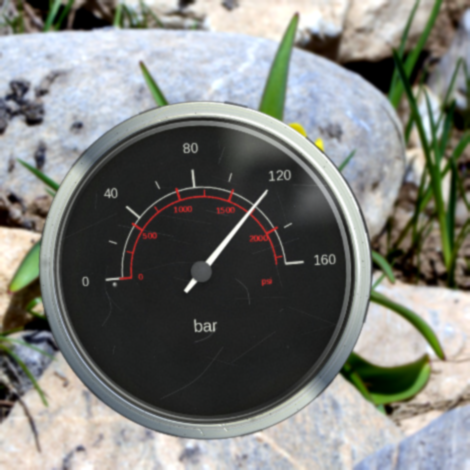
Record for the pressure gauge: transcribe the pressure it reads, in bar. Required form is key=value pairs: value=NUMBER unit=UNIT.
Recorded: value=120 unit=bar
